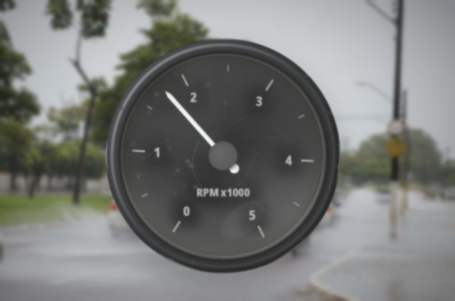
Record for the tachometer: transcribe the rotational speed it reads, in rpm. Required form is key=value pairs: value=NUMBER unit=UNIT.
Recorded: value=1750 unit=rpm
